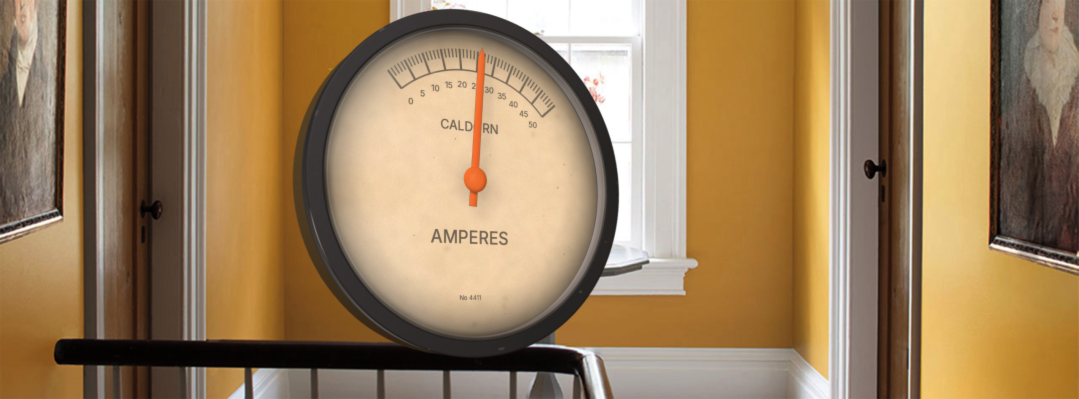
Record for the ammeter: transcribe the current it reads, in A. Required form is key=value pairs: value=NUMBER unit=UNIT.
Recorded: value=25 unit=A
